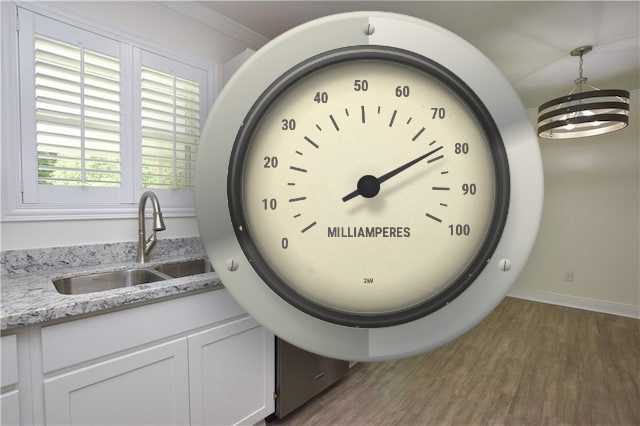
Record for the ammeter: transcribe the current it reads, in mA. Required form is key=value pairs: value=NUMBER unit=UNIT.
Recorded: value=77.5 unit=mA
